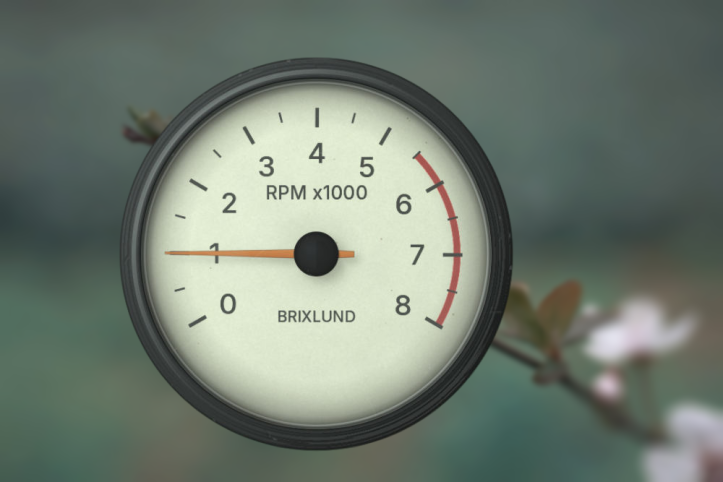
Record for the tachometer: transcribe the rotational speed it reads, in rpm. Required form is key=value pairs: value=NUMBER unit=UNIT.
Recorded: value=1000 unit=rpm
